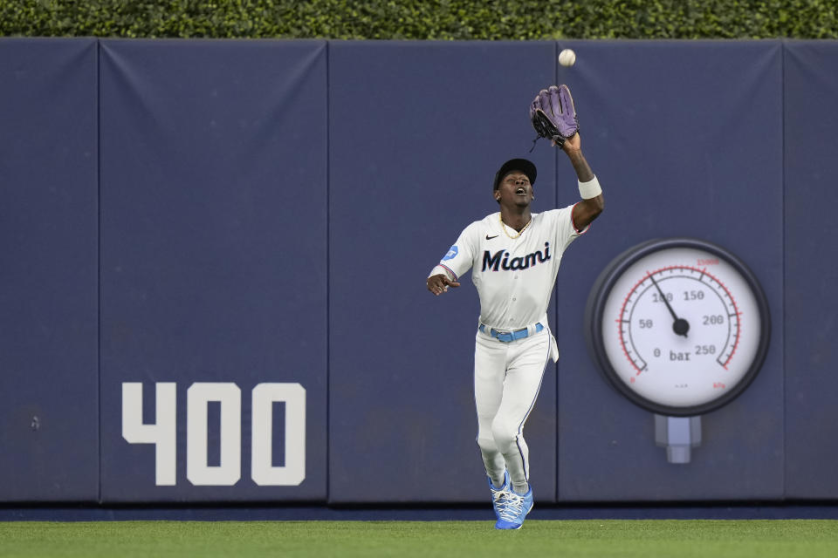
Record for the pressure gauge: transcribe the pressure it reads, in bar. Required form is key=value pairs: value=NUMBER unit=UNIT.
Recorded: value=100 unit=bar
